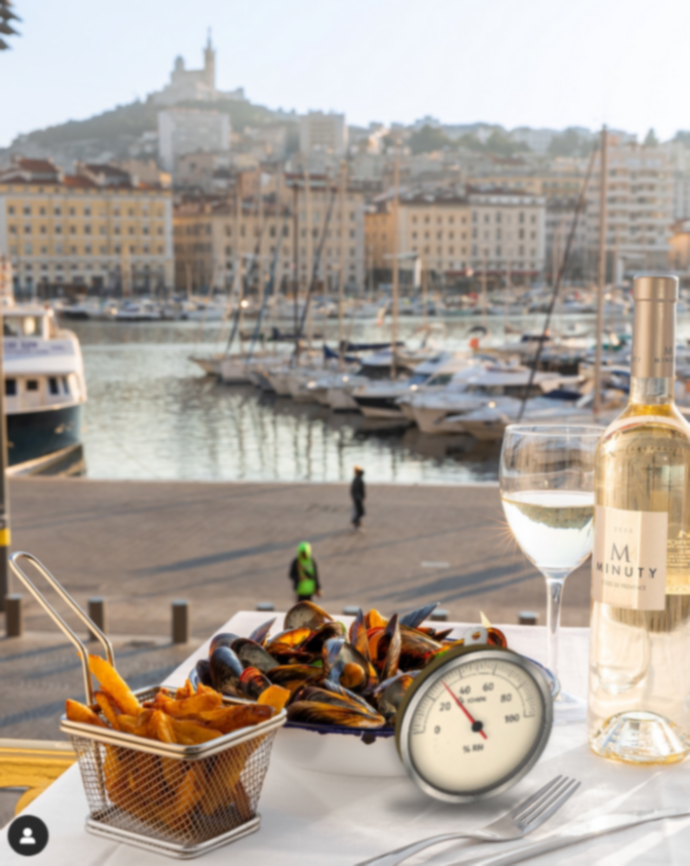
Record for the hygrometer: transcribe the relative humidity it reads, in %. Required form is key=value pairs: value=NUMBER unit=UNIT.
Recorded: value=30 unit=%
